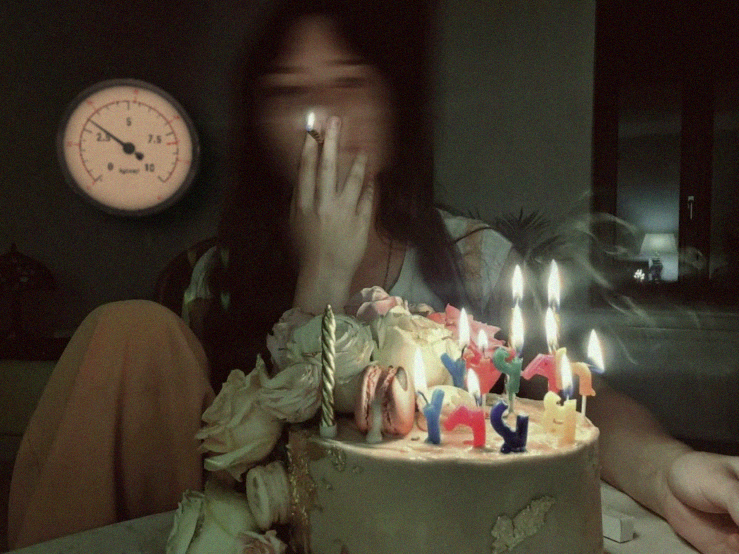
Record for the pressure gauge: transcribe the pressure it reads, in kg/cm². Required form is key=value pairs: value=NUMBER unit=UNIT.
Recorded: value=3 unit=kg/cm²
